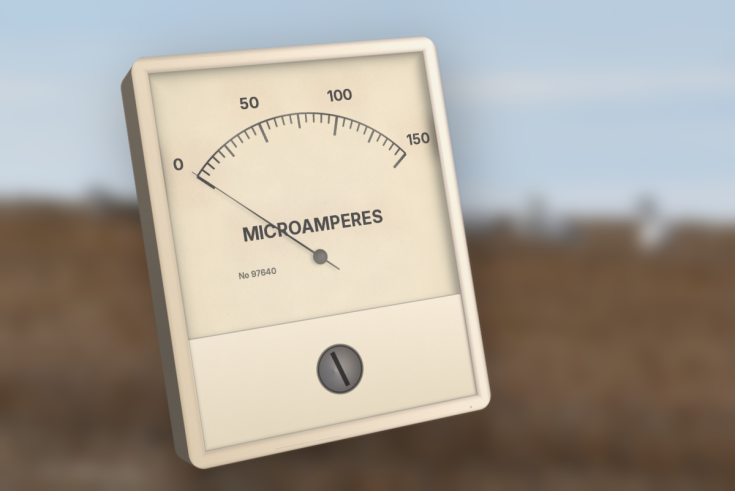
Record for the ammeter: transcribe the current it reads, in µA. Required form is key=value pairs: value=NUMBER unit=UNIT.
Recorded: value=0 unit=µA
